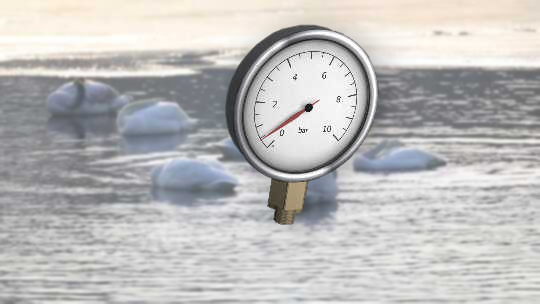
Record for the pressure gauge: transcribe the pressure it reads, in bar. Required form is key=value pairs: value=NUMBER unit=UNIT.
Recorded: value=0.5 unit=bar
